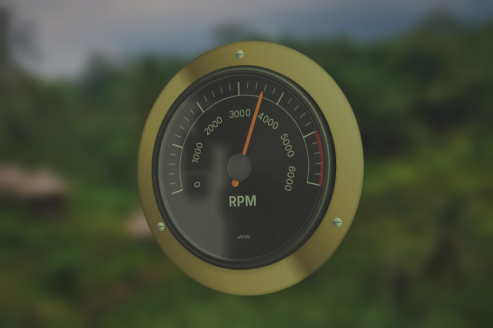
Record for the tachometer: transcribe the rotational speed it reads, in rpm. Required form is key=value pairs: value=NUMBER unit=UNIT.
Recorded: value=3600 unit=rpm
